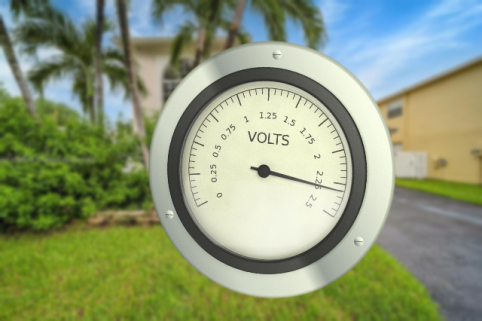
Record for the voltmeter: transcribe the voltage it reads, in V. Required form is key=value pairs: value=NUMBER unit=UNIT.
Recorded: value=2.3 unit=V
